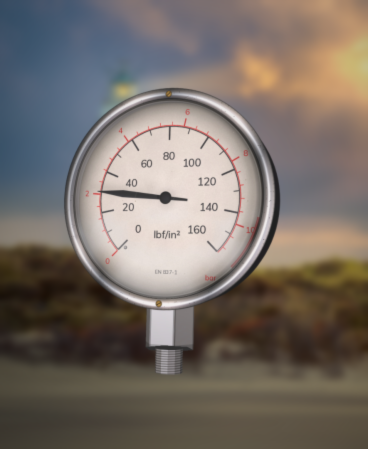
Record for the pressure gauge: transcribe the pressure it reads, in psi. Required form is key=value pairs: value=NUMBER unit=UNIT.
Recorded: value=30 unit=psi
